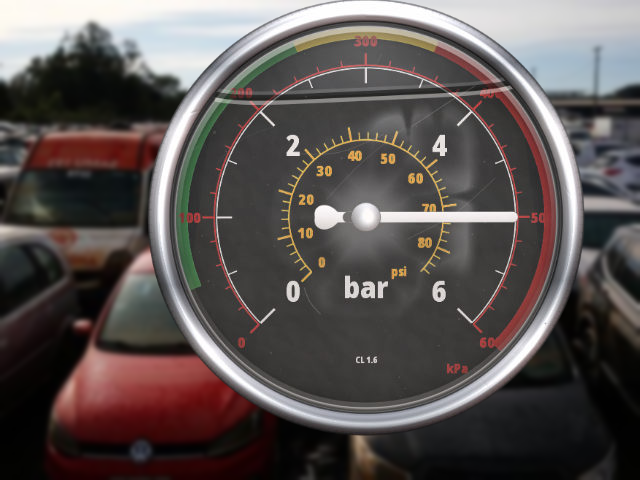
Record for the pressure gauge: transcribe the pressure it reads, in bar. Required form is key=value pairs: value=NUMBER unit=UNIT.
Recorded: value=5 unit=bar
